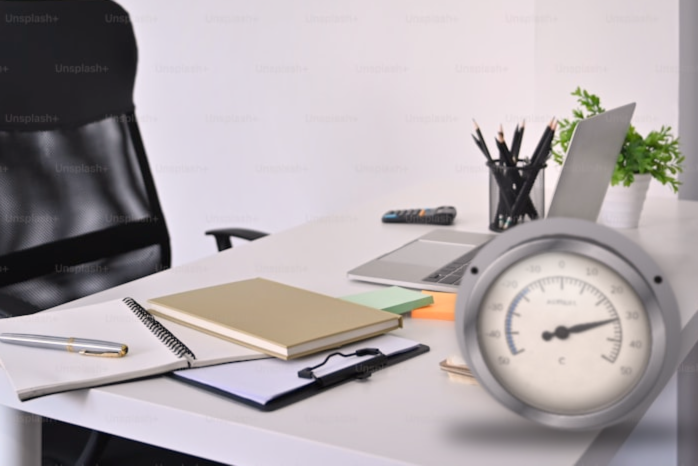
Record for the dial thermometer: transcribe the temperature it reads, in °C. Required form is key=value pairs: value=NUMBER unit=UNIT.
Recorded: value=30 unit=°C
